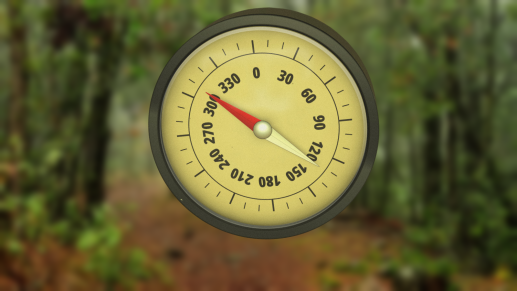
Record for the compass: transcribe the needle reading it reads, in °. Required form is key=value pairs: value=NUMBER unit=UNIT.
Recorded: value=310 unit=°
